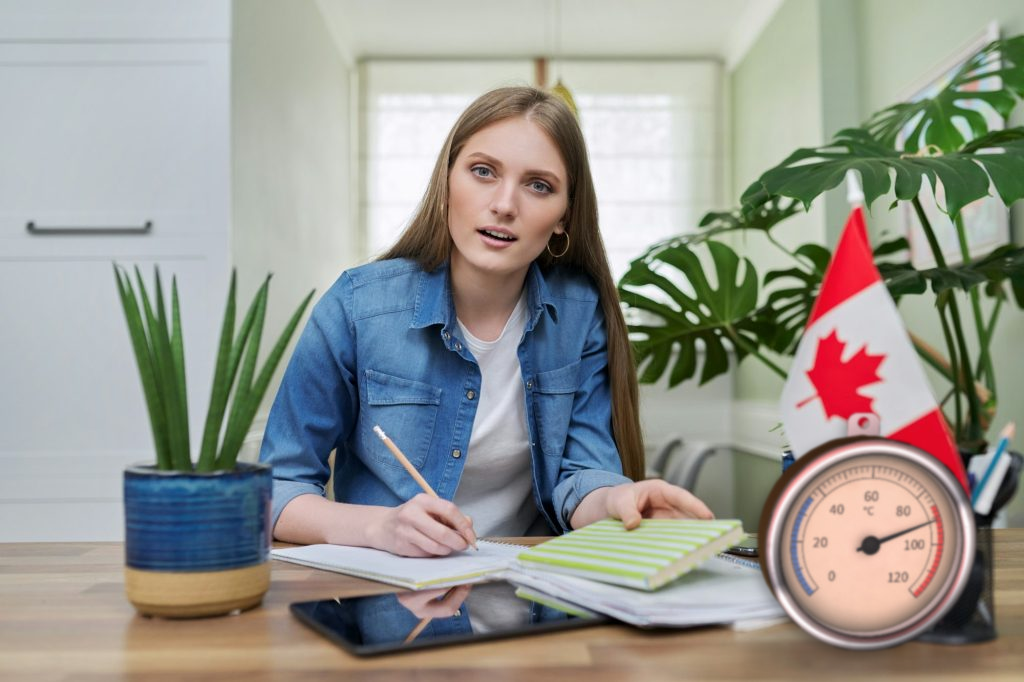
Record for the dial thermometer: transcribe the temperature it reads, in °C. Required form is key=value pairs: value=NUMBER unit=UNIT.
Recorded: value=90 unit=°C
